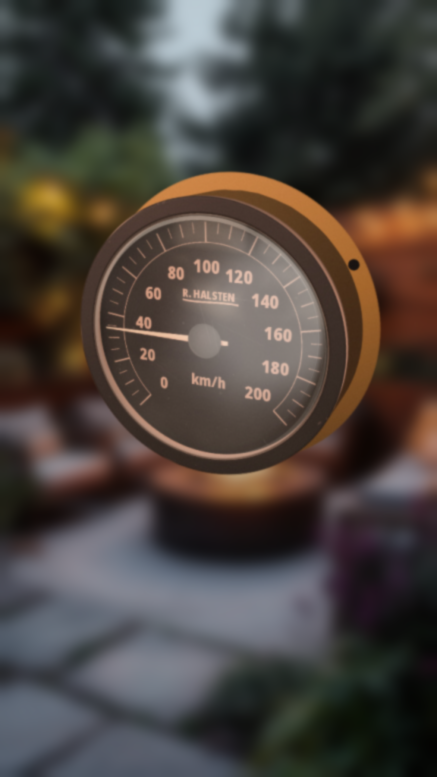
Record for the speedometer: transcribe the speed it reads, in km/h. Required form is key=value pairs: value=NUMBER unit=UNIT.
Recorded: value=35 unit=km/h
